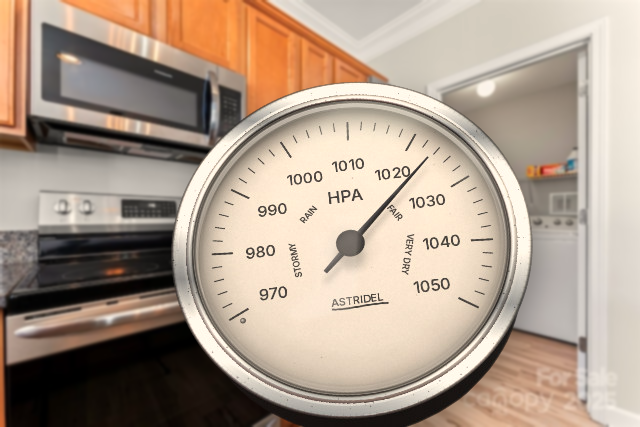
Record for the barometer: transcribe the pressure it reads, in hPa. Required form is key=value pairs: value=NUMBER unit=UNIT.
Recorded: value=1024 unit=hPa
